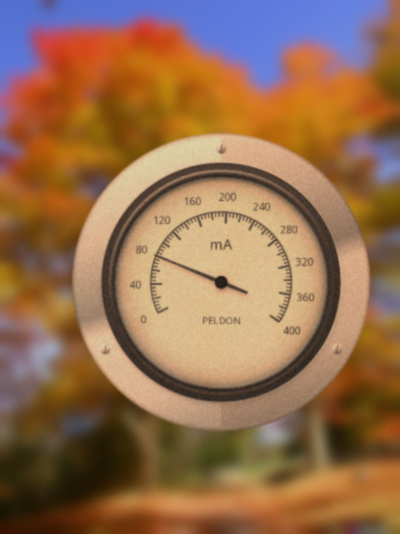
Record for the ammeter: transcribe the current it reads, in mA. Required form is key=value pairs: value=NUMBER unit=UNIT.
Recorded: value=80 unit=mA
